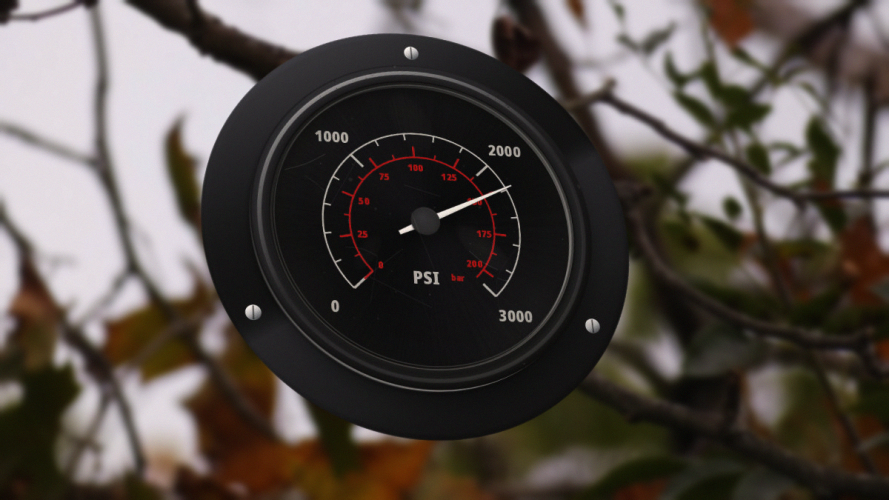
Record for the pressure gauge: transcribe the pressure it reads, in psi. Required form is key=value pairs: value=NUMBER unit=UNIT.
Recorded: value=2200 unit=psi
